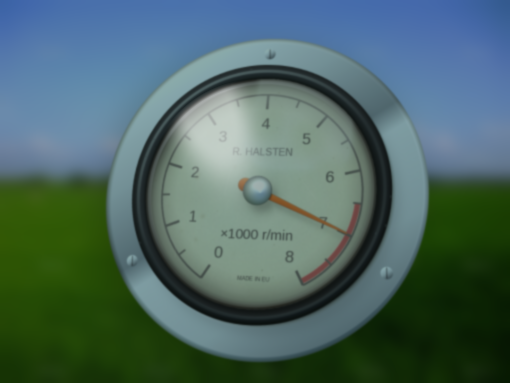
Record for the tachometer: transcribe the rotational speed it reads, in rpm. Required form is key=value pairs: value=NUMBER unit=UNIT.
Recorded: value=7000 unit=rpm
